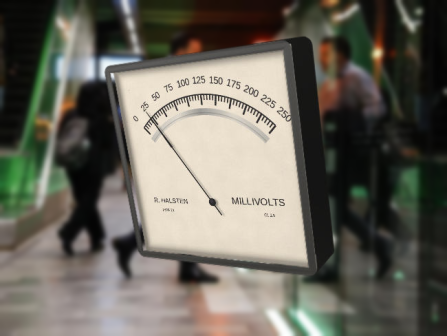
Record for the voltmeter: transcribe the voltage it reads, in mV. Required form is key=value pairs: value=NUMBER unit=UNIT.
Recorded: value=25 unit=mV
